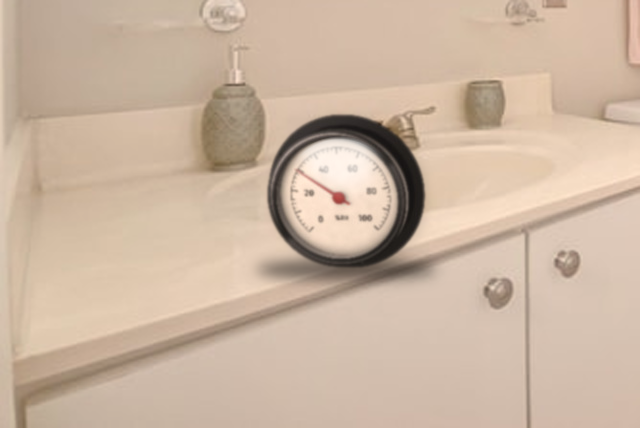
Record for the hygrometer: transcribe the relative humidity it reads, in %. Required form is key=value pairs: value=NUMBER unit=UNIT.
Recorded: value=30 unit=%
